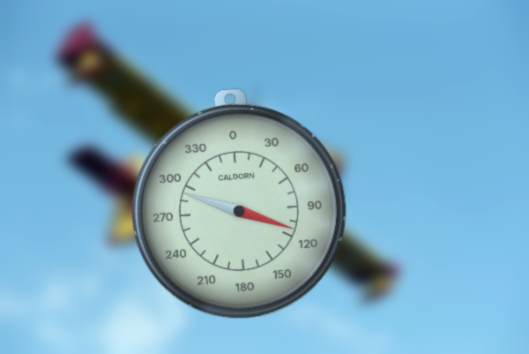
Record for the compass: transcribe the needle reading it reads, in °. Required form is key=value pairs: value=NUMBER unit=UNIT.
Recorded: value=112.5 unit=°
